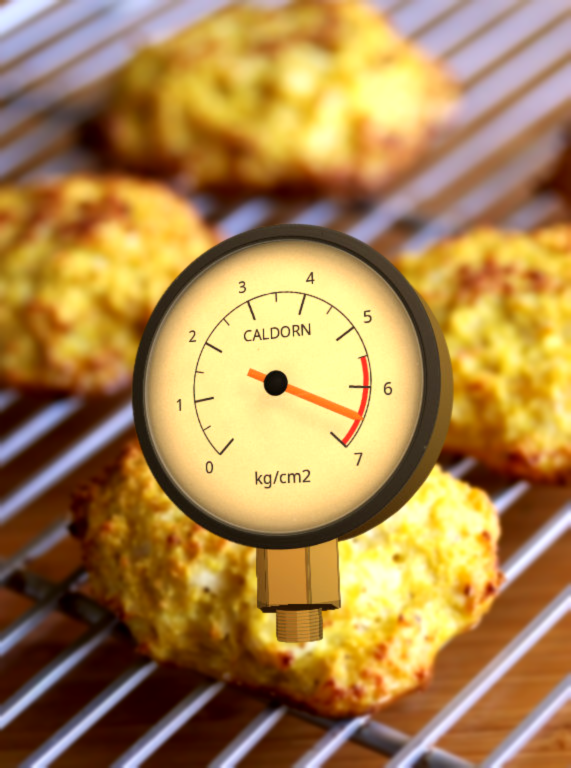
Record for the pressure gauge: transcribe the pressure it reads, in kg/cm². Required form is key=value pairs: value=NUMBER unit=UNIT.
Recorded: value=6.5 unit=kg/cm²
